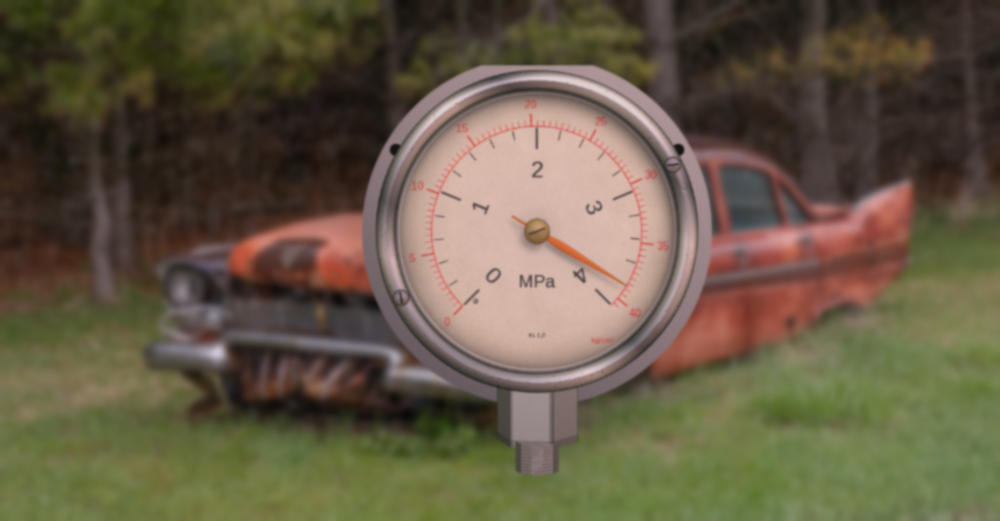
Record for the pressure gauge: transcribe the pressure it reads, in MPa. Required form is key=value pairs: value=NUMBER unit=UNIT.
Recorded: value=3.8 unit=MPa
